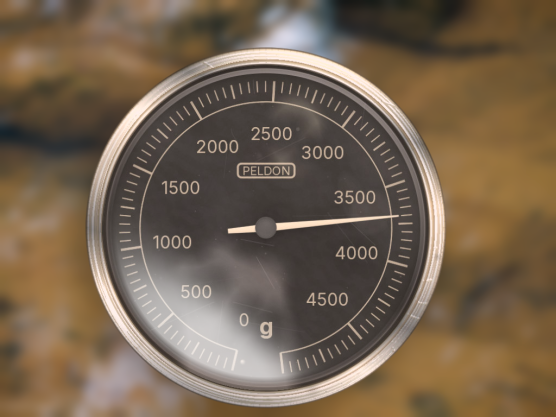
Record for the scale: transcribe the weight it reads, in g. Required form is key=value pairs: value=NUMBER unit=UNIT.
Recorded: value=3700 unit=g
